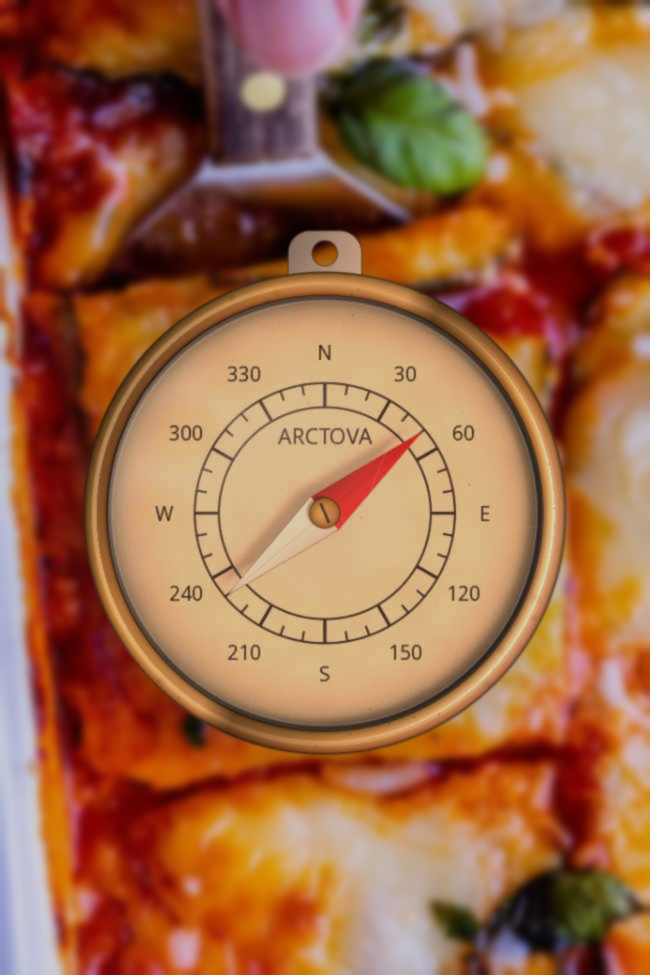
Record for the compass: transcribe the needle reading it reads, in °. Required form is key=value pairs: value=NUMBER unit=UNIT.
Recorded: value=50 unit=°
